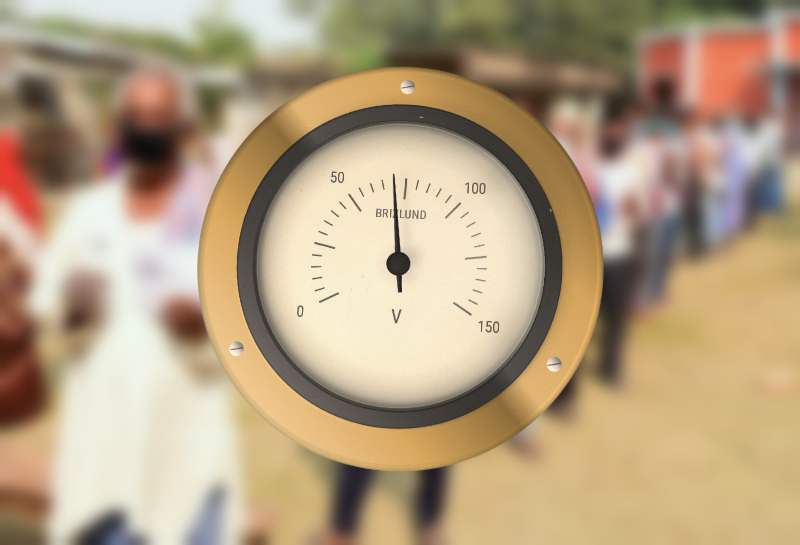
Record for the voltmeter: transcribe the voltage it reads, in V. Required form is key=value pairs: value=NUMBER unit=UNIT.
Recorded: value=70 unit=V
